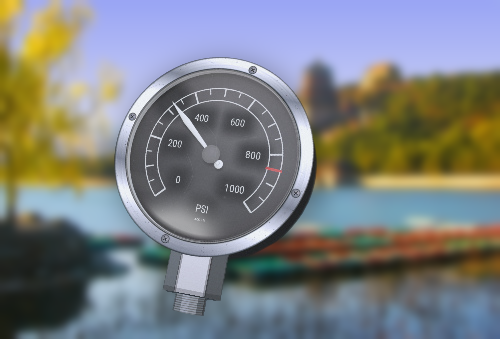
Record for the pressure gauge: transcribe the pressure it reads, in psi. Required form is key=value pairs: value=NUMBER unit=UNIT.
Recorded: value=325 unit=psi
